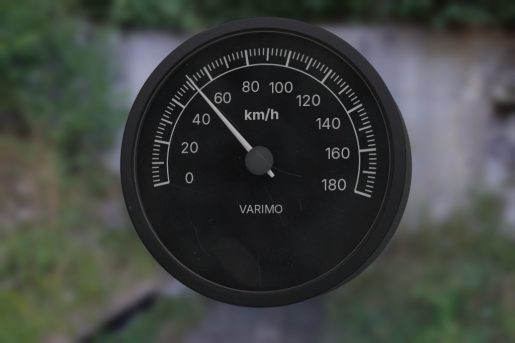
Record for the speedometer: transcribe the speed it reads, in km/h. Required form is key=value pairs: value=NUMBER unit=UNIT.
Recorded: value=52 unit=km/h
